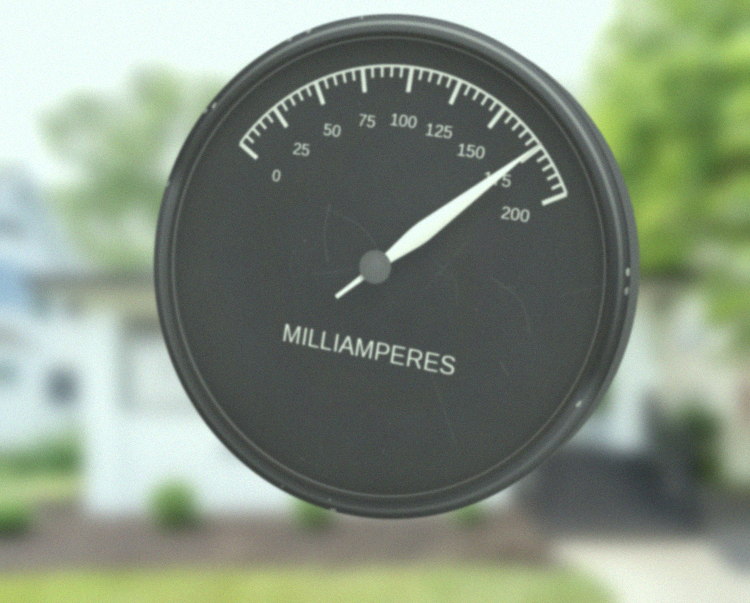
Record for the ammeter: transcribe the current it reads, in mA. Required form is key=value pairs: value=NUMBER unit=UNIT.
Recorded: value=175 unit=mA
